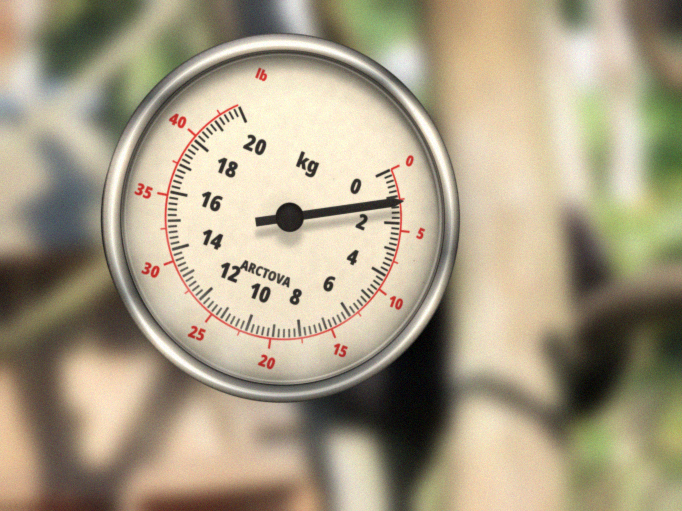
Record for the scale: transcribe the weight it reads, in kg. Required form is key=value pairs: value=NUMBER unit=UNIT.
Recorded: value=1.2 unit=kg
